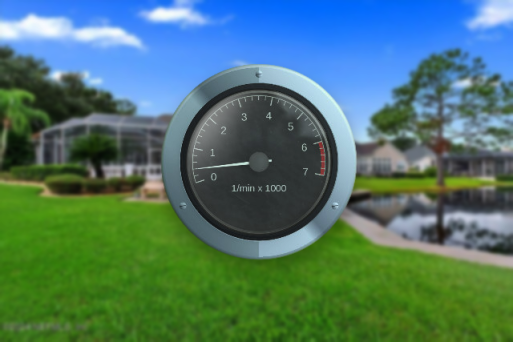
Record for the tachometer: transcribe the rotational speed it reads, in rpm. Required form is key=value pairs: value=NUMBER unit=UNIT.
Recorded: value=400 unit=rpm
